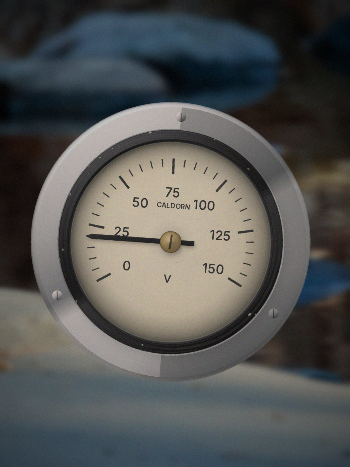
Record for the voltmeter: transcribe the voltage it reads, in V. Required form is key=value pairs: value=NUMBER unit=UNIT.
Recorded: value=20 unit=V
